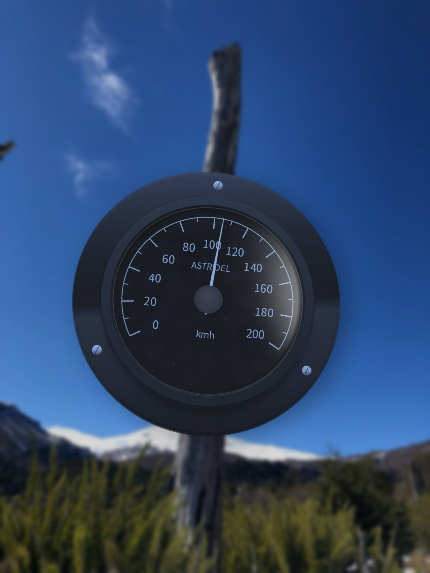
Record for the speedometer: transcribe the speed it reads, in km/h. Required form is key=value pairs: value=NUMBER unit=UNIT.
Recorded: value=105 unit=km/h
